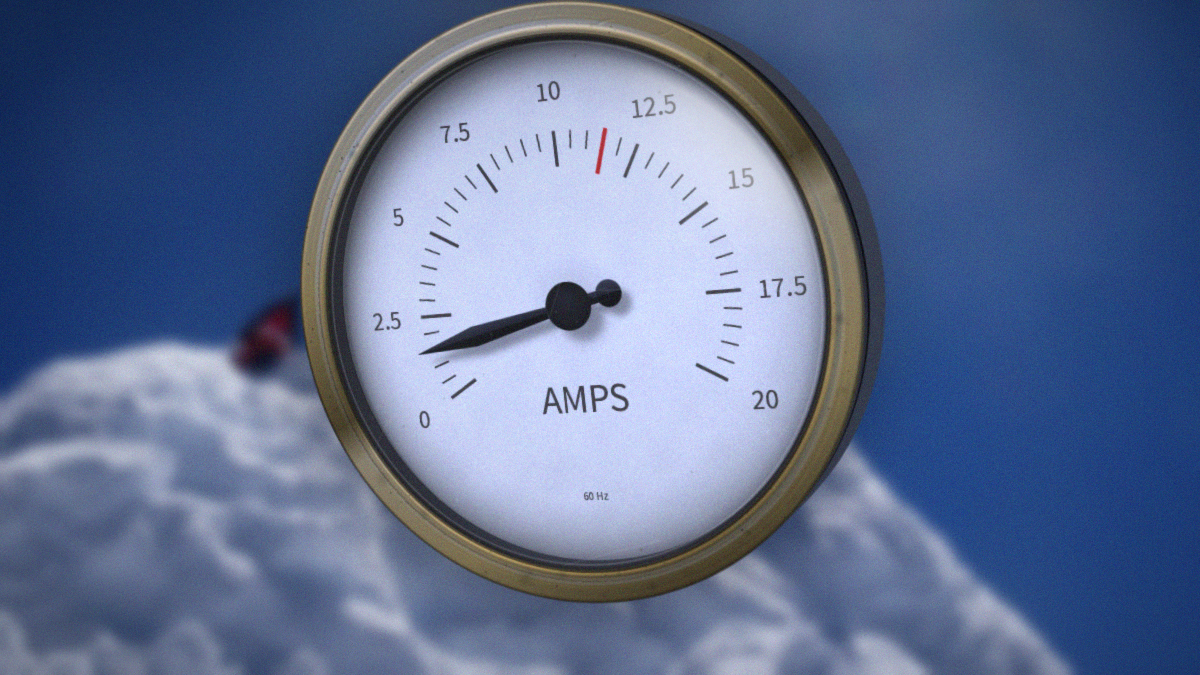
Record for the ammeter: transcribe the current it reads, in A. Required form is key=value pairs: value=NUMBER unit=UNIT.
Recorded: value=1.5 unit=A
